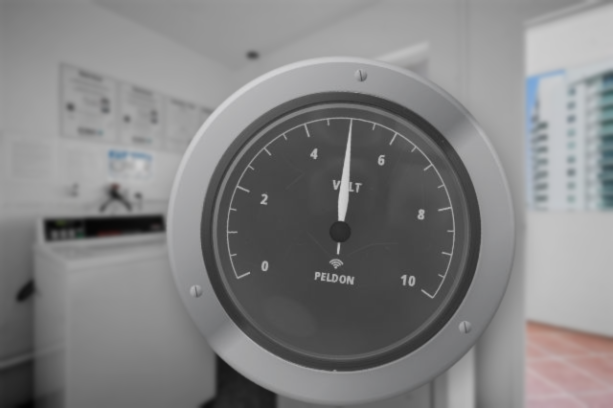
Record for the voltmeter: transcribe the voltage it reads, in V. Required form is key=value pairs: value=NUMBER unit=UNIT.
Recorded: value=5 unit=V
